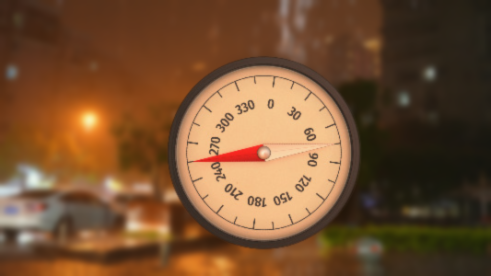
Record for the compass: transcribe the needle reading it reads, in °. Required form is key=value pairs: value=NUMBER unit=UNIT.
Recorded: value=255 unit=°
